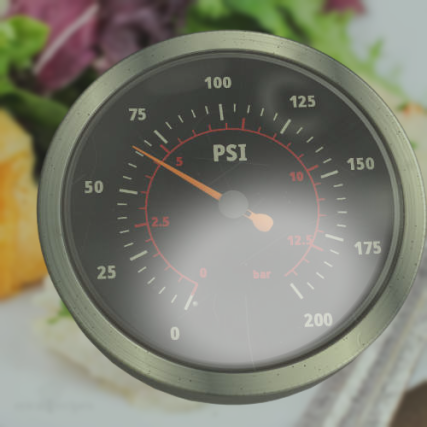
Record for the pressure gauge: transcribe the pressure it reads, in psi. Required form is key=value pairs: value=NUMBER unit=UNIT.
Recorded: value=65 unit=psi
